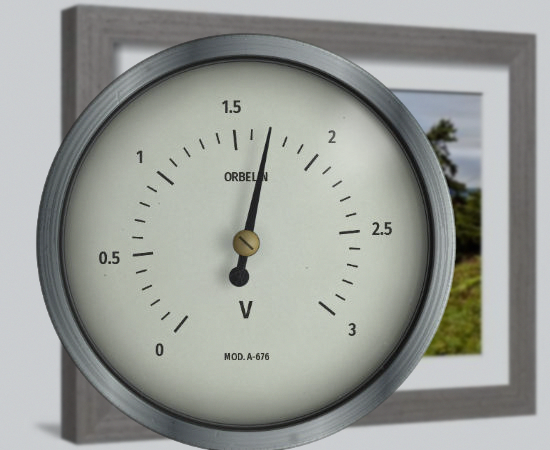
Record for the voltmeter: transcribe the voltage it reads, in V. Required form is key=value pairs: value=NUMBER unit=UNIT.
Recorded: value=1.7 unit=V
